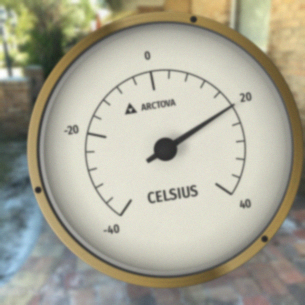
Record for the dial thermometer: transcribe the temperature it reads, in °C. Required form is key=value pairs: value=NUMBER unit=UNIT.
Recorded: value=20 unit=°C
